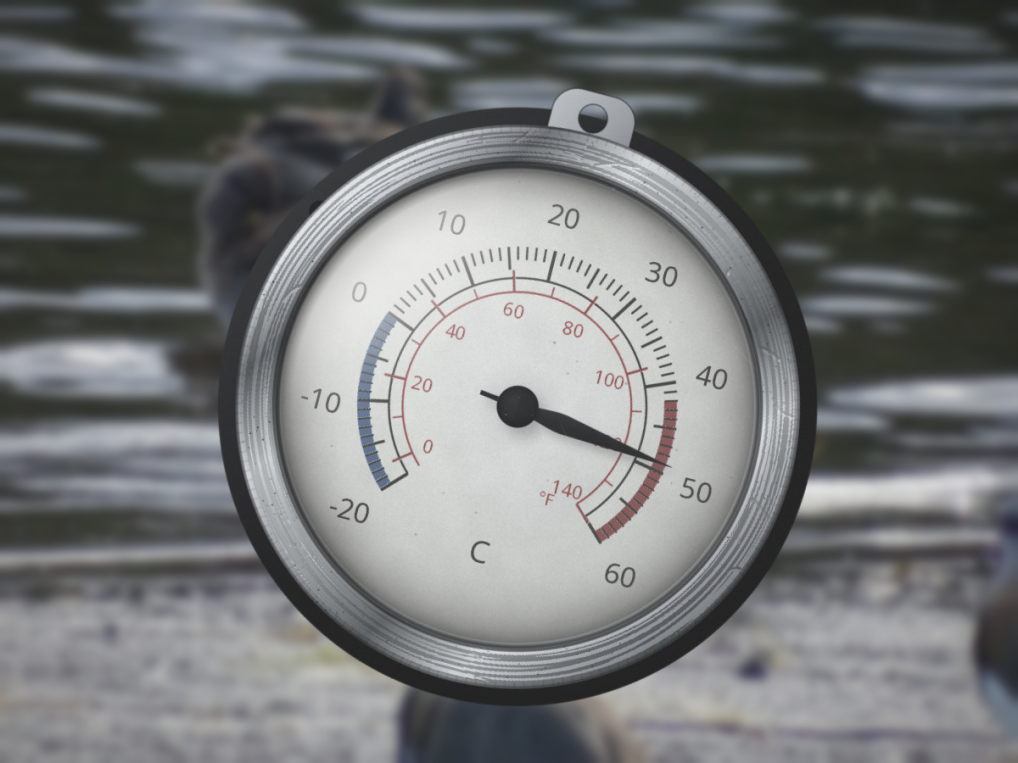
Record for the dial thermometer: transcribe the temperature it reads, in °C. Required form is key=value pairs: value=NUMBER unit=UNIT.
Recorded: value=49 unit=°C
